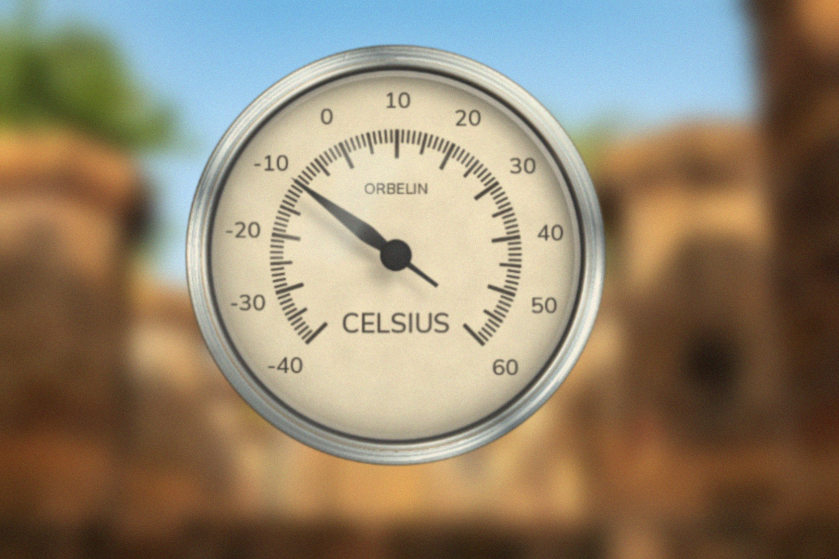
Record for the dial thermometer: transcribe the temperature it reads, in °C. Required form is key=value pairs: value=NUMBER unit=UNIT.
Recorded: value=-10 unit=°C
